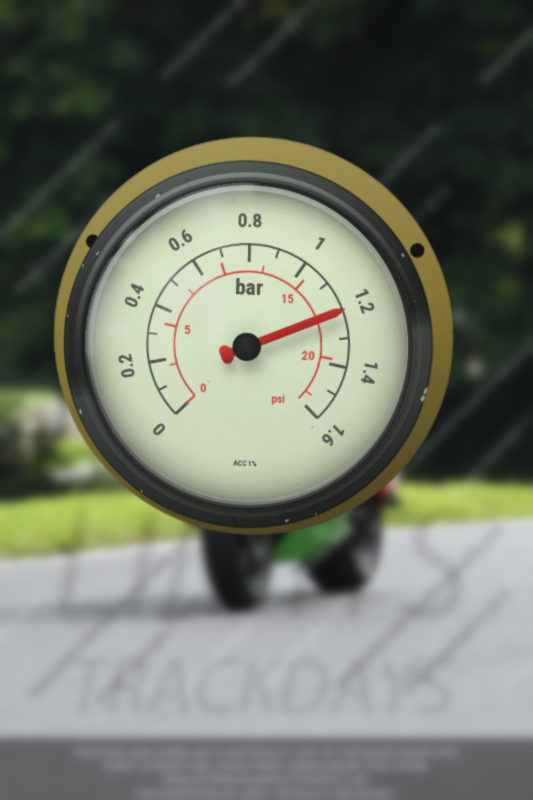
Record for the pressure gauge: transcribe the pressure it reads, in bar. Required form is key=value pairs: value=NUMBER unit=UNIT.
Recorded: value=1.2 unit=bar
